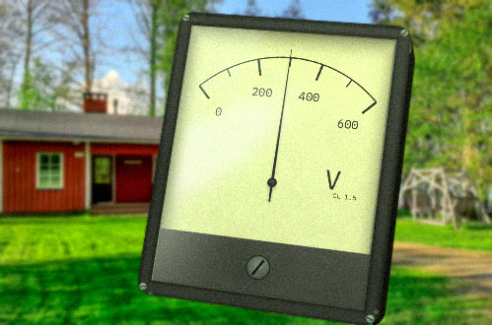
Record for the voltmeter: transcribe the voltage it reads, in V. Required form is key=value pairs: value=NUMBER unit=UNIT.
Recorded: value=300 unit=V
